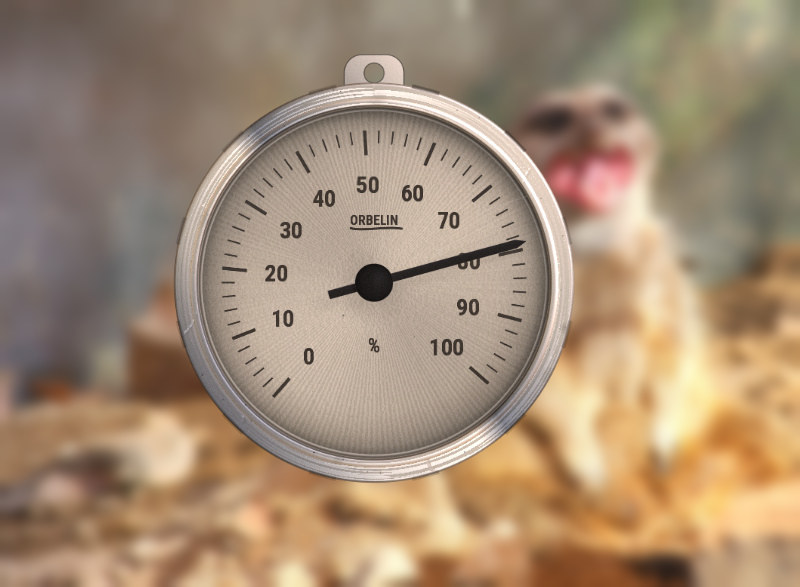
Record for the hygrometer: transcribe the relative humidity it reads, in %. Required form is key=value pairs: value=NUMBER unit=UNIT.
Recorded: value=79 unit=%
